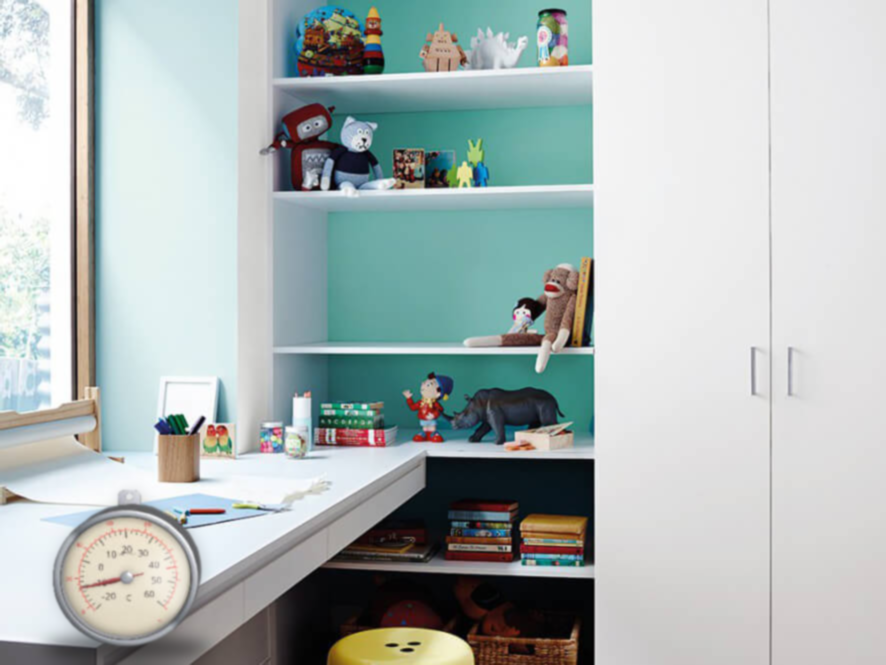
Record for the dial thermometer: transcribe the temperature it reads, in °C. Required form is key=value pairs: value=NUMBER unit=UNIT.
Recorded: value=-10 unit=°C
